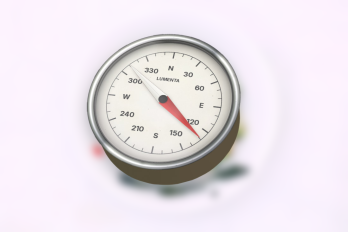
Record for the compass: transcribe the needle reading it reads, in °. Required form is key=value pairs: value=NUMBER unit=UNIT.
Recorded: value=130 unit=°
